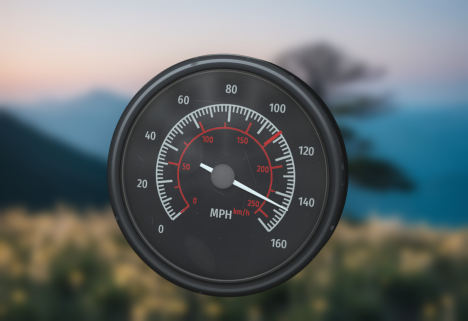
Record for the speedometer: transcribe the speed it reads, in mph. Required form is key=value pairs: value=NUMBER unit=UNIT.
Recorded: value=146 unit=mph
